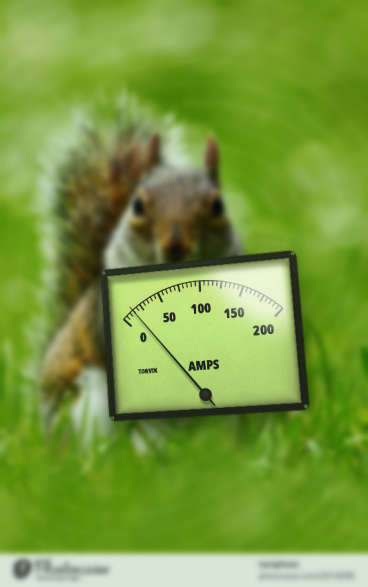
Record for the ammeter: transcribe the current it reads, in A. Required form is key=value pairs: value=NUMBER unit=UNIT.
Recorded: value=15 unit=A
